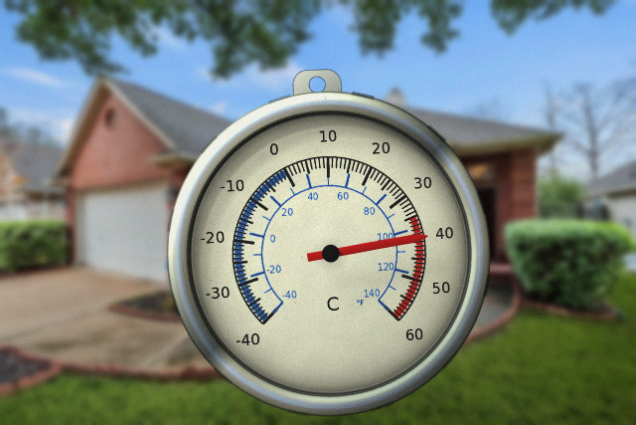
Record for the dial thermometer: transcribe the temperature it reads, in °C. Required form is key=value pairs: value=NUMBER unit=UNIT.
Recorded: value=40 unit=°C
